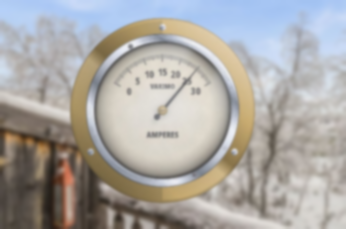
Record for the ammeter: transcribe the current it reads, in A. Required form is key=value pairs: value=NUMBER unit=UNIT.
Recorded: value=25 unit=A
